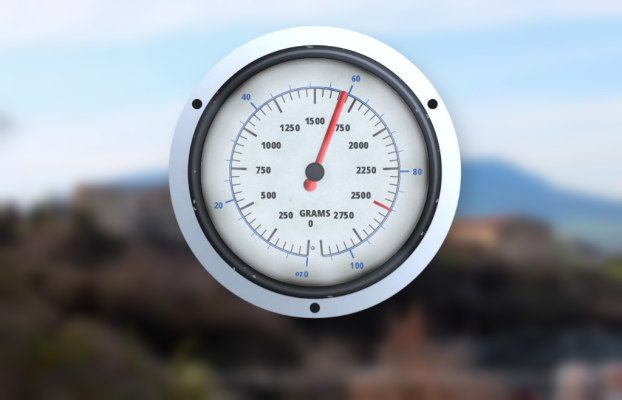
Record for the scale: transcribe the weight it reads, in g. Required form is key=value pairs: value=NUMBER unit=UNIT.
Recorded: value=1675 unit=g
